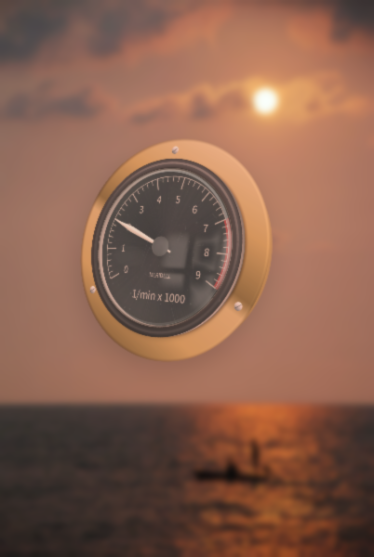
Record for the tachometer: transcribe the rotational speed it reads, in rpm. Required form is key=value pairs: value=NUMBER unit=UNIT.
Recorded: value=2000 unit=rpm
